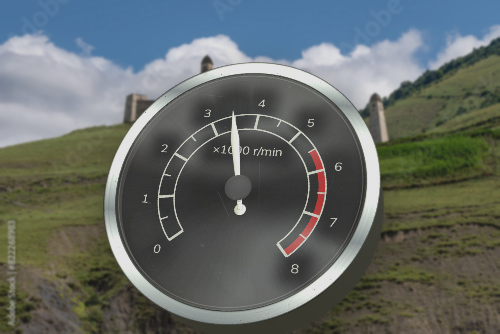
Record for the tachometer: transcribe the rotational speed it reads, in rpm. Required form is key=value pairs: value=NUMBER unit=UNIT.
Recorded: value=3500 unit=rpm
